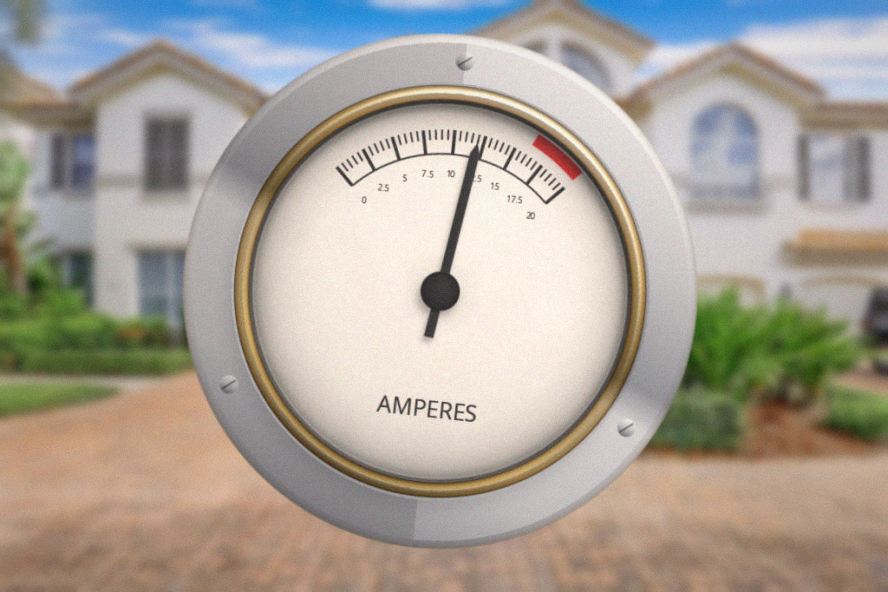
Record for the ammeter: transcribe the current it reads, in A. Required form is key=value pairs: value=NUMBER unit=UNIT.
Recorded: value=12 unit=A
